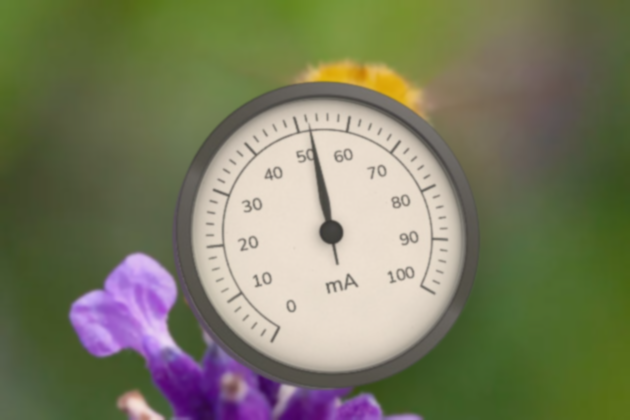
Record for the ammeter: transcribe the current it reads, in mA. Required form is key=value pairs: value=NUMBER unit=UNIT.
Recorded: value=52 unit=mA
